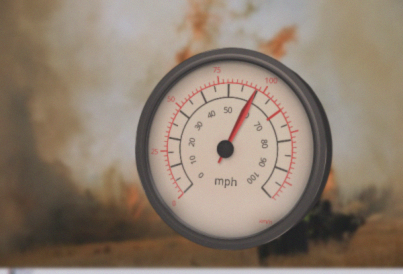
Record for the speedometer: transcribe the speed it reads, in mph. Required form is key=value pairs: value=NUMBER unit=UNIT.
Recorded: value=60 unit=mph
